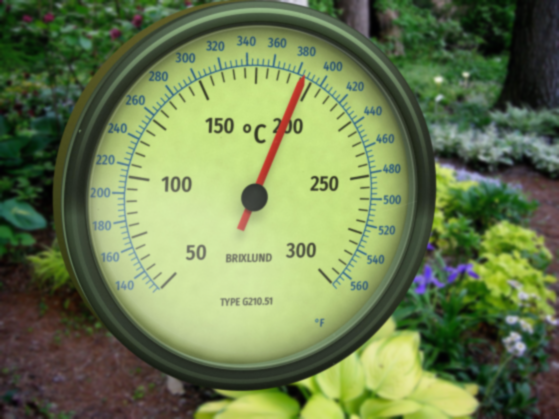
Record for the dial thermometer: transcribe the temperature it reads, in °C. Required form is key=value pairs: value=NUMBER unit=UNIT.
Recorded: value=195 unit=°C
